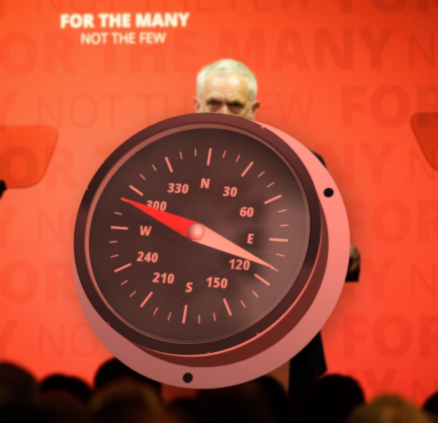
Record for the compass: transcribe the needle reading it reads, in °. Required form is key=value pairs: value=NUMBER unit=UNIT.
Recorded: value=290 unit=°
